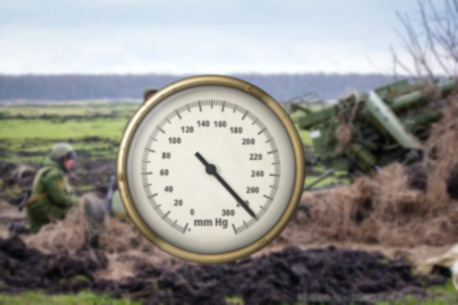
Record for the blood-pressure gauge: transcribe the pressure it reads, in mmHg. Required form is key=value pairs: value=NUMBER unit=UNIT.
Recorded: value=280 unit=mmHg
